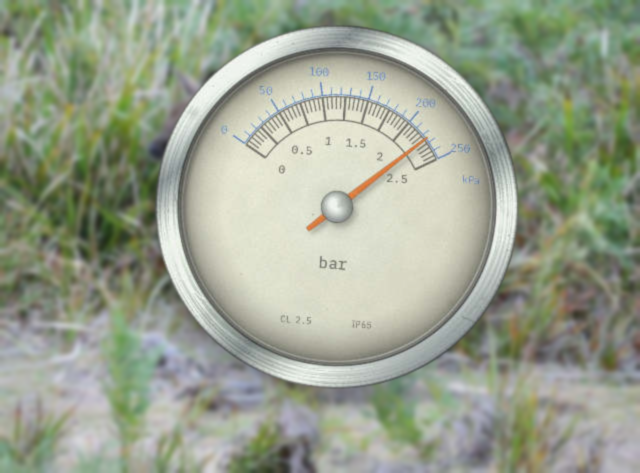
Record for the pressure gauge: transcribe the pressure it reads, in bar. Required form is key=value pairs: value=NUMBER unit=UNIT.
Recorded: value=2.25 unit=bar
